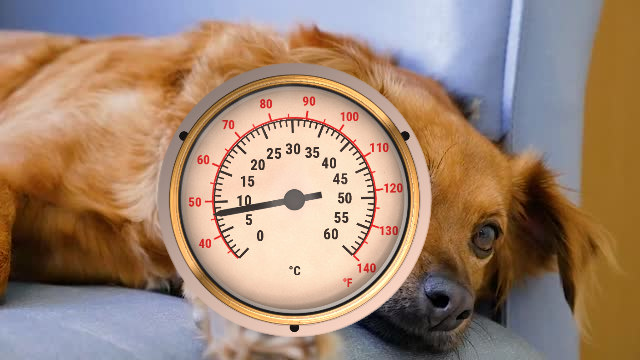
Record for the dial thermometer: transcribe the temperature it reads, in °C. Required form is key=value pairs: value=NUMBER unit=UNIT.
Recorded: value=8 unit=°C
